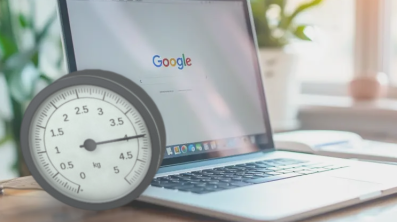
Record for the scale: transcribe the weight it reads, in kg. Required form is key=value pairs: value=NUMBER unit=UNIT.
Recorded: value=4 unit=kg
